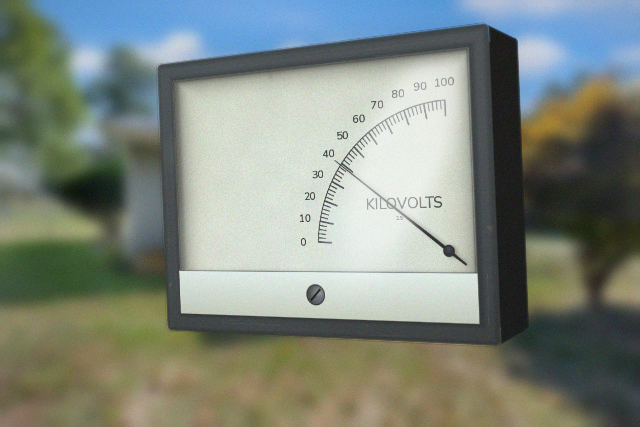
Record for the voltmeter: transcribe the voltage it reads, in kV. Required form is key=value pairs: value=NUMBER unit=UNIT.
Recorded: value=40 unit=kV
